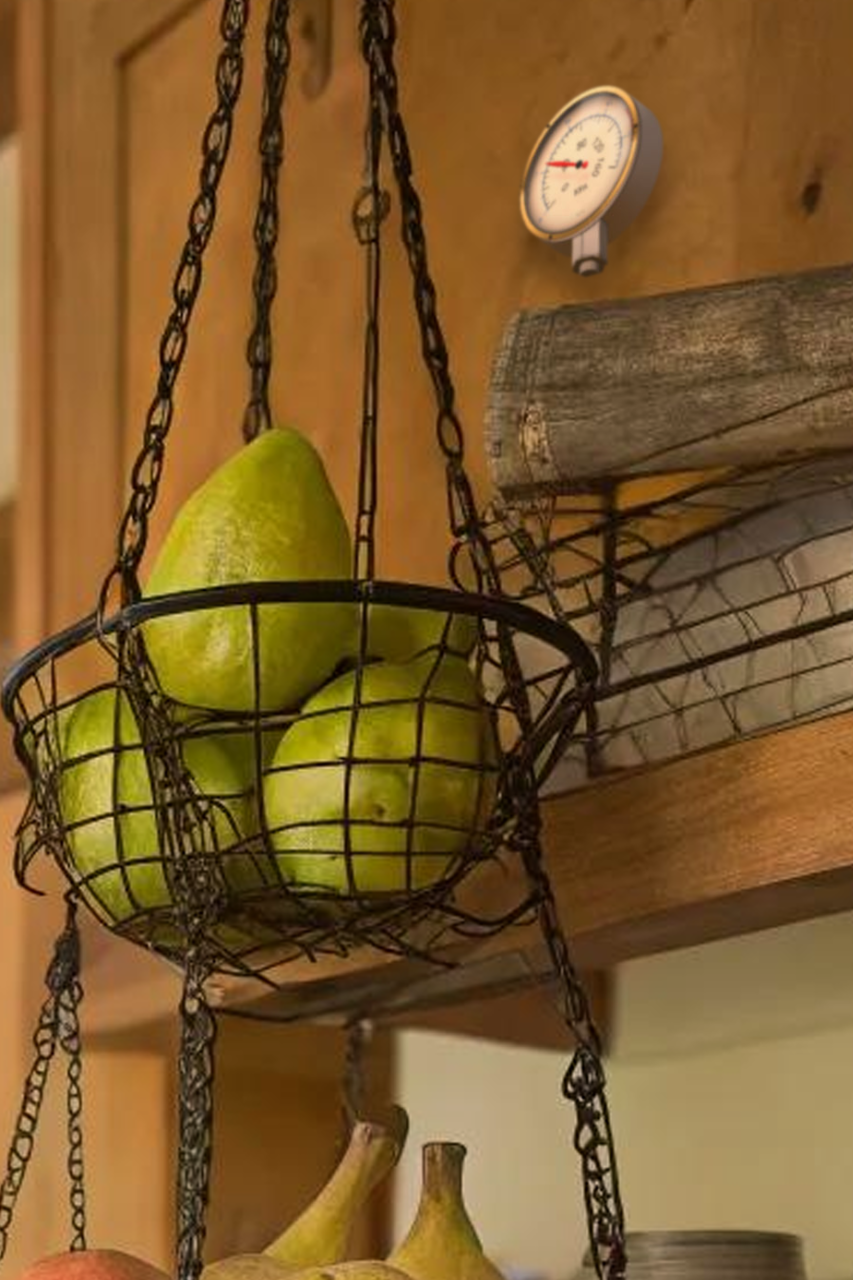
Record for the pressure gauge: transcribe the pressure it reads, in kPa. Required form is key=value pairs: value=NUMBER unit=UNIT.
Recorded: value=40 unit=kPa
